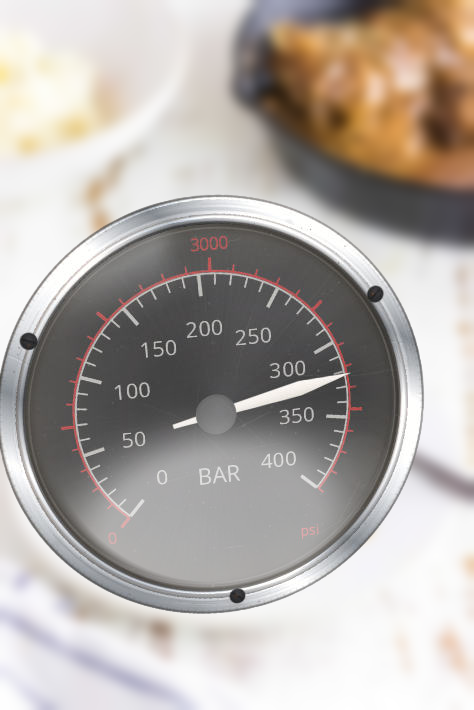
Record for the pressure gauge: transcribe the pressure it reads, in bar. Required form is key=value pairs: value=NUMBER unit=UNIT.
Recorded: value=320 unit=bar
